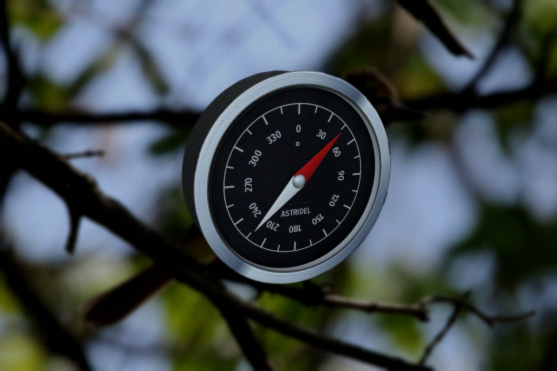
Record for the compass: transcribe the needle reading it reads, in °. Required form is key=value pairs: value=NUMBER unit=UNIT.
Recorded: value=45 unit=°
